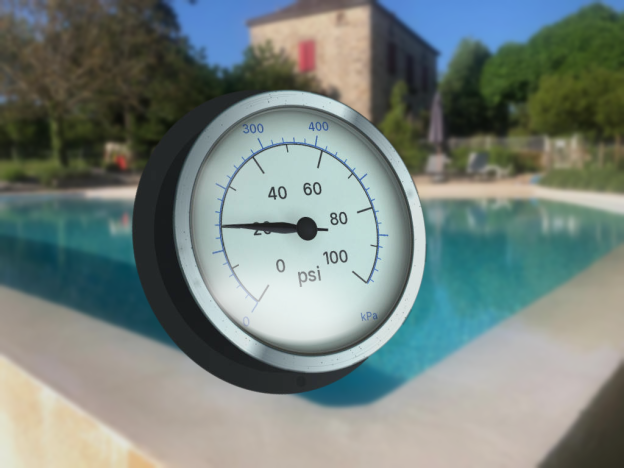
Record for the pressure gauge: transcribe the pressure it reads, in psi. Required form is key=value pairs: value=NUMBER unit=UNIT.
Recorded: value=20 unit=psi
